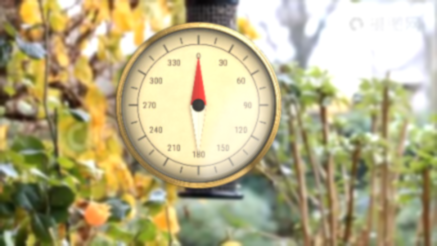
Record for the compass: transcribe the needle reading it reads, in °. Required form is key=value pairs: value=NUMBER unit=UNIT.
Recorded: value=0 unit=°
